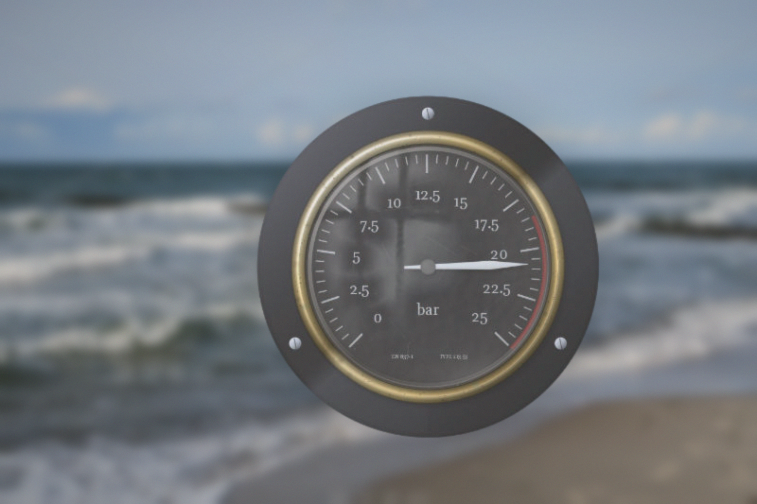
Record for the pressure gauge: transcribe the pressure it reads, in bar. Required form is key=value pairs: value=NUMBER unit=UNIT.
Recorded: value=20.75 unit=bar
